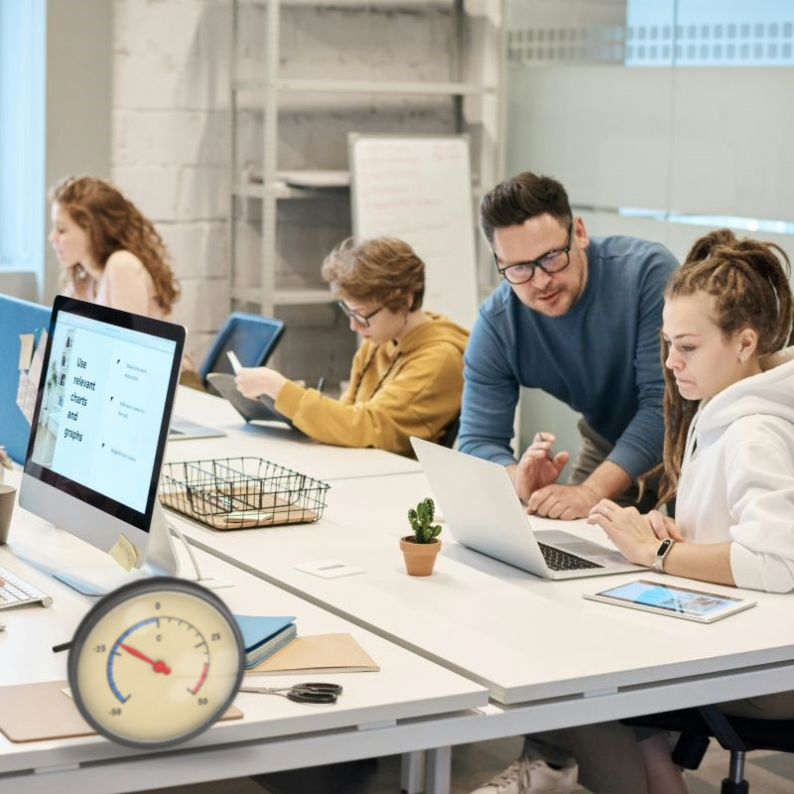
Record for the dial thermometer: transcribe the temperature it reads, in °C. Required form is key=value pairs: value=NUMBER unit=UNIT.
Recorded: value=-20 unit=°C
